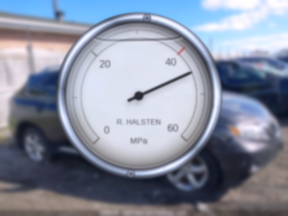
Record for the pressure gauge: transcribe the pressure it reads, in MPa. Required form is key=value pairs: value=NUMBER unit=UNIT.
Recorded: value=45 unit=MPa
